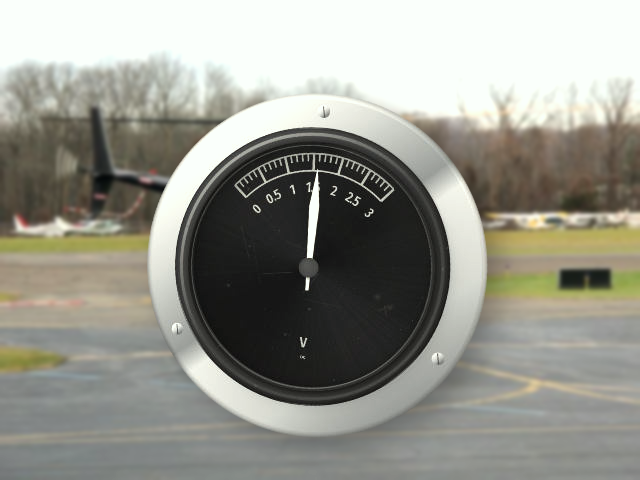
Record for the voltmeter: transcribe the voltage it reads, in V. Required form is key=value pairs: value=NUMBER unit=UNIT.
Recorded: value=1.6 unit=V
